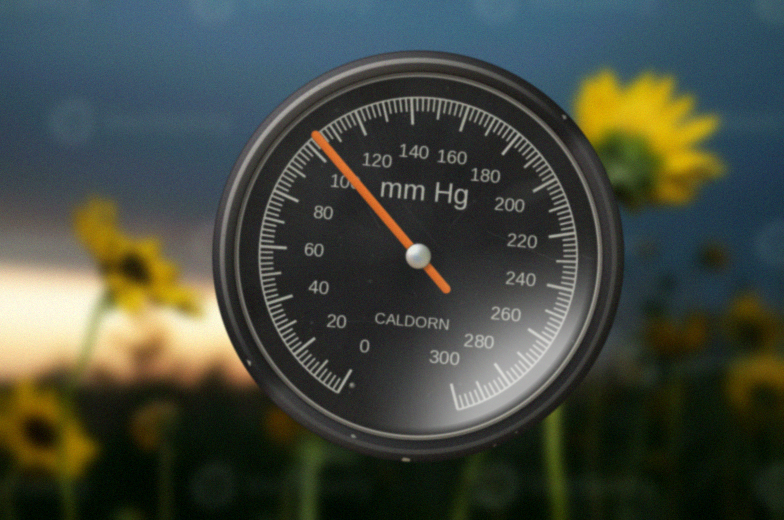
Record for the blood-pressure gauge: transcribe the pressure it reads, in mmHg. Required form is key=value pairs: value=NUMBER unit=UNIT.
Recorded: value=104 unit=mmHg
